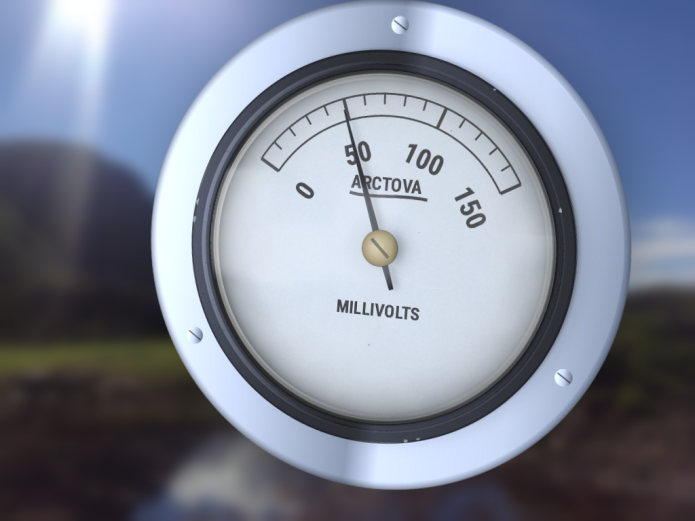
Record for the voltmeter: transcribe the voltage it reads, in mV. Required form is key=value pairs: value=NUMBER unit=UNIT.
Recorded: value=50 unit=mV
